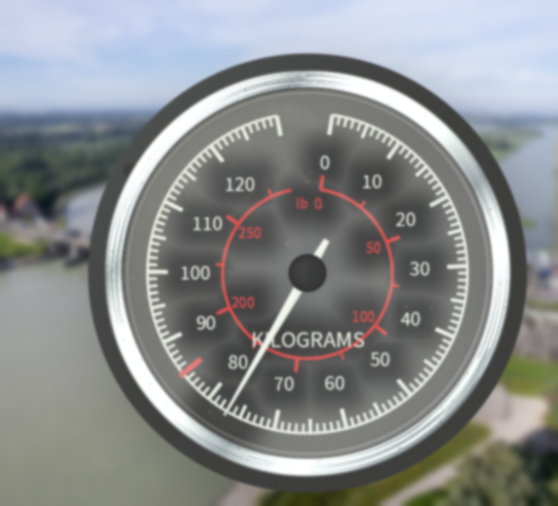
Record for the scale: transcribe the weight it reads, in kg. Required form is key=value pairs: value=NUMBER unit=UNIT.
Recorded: value=77 unit=kg
